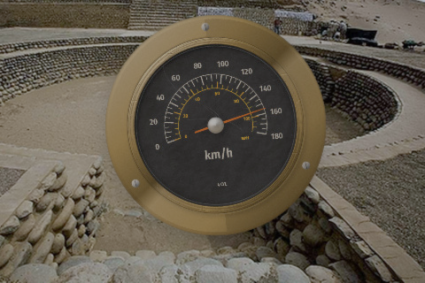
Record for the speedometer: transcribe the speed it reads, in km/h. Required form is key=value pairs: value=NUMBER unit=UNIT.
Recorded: value=155 unit=km/h
